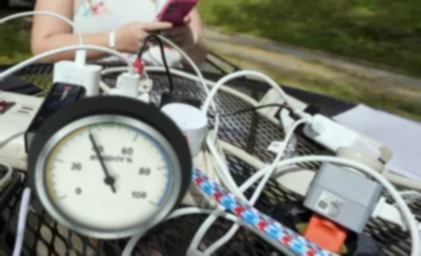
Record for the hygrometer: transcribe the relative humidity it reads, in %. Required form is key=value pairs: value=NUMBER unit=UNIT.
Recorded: value=40 unit=%
